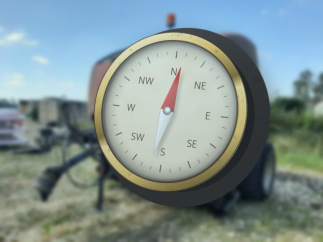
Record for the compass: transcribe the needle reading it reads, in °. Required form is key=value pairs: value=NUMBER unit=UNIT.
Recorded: value=10 unit=°
